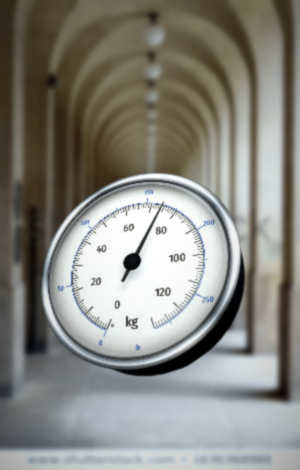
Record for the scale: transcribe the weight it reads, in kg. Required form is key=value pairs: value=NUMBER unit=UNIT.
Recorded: value=75 unit=kg
